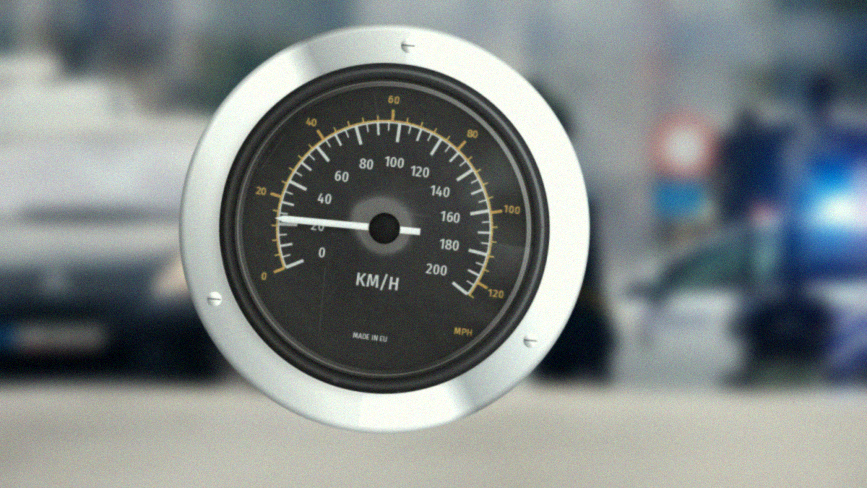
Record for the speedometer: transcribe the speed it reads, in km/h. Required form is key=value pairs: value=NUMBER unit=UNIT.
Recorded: value=22.5 unit=km/h
